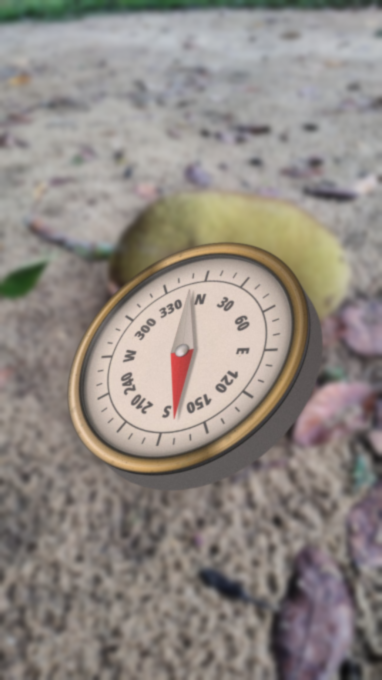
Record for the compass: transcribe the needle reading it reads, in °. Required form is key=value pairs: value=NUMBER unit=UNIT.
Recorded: value=170 unit=°
